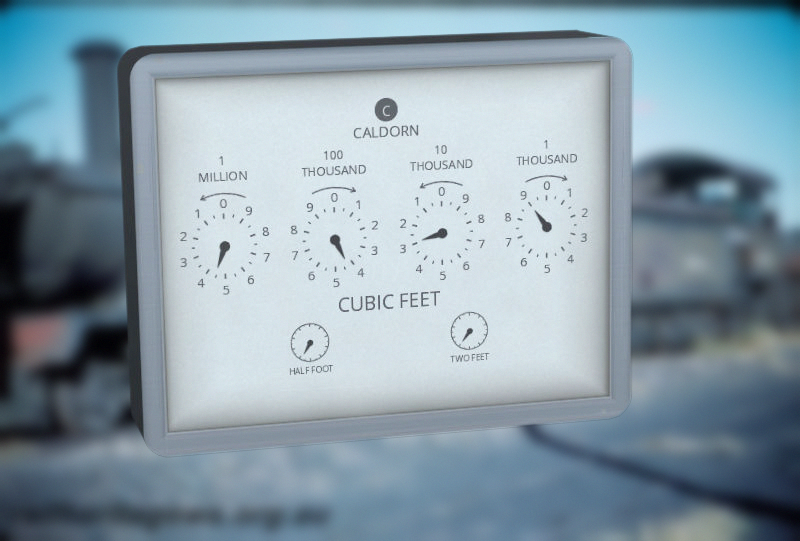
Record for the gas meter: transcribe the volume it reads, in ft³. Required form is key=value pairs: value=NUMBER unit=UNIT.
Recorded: value=442900 unit=ft³
